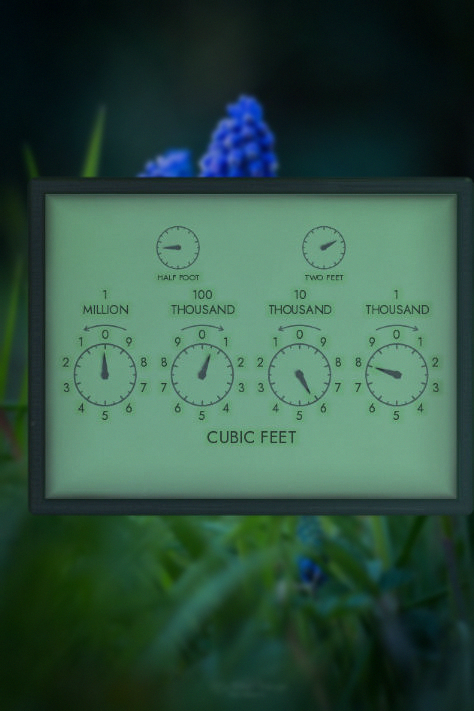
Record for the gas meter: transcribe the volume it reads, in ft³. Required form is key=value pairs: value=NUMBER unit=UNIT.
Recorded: value=5800 unit=ft³
